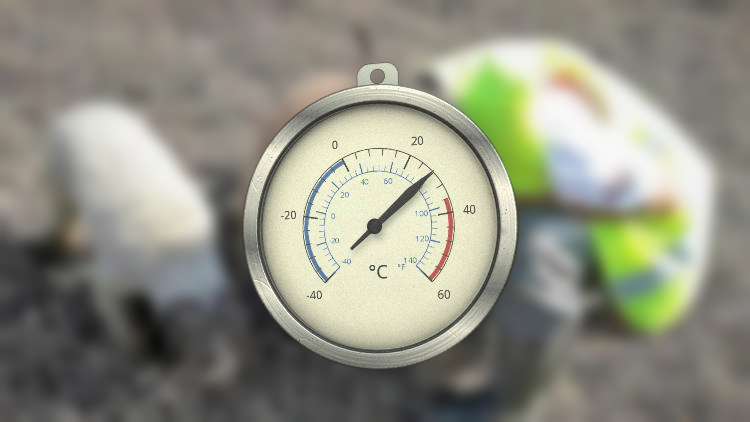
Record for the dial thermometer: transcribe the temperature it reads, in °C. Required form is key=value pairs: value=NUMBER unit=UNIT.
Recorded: value=28 unit=°C
